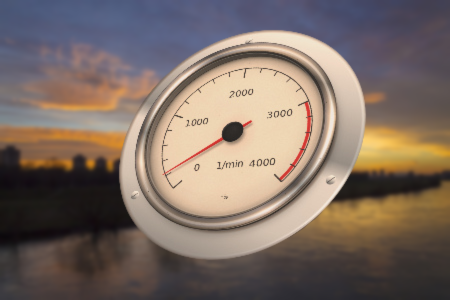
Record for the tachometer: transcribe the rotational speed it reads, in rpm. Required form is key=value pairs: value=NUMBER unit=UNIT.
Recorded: value=200 unit=rpm
